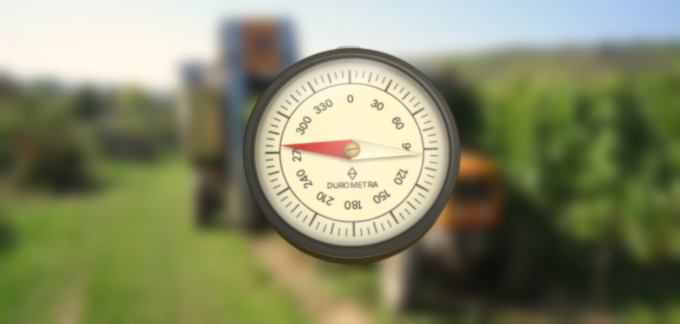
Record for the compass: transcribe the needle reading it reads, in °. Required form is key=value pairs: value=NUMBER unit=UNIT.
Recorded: value=275 unit=°
